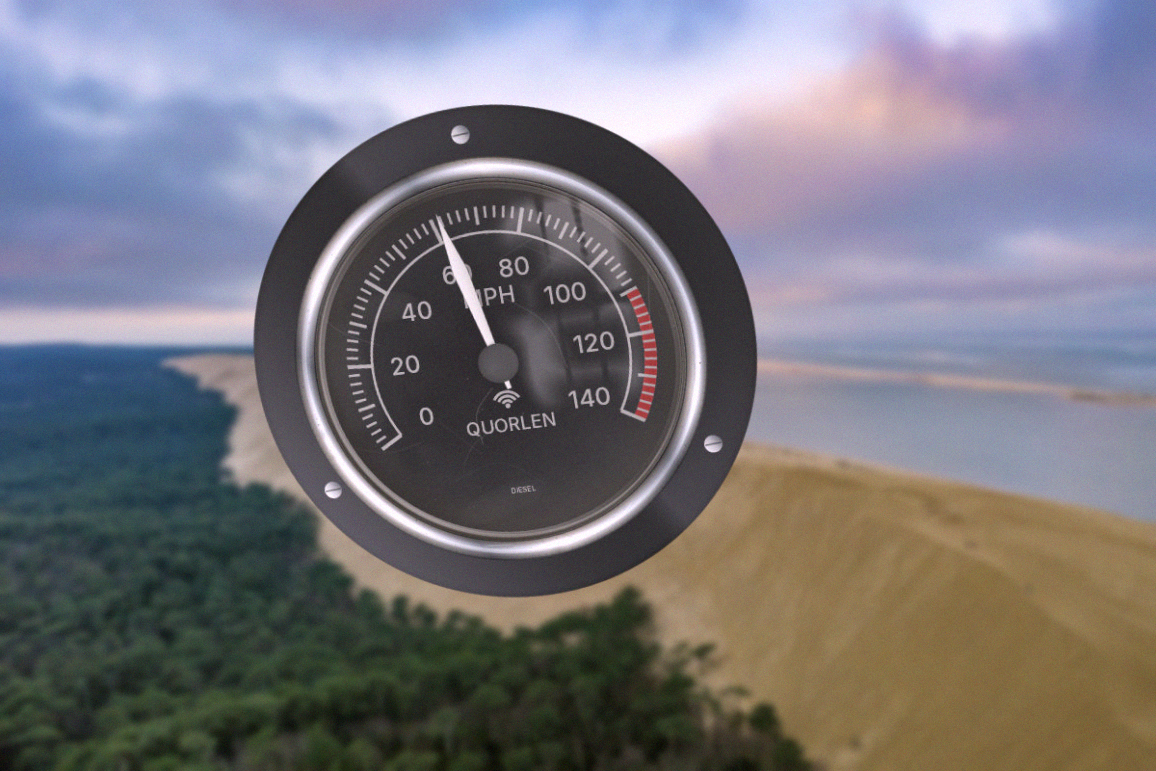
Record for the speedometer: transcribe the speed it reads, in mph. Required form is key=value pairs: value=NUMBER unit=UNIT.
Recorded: value=62 unit=mph
